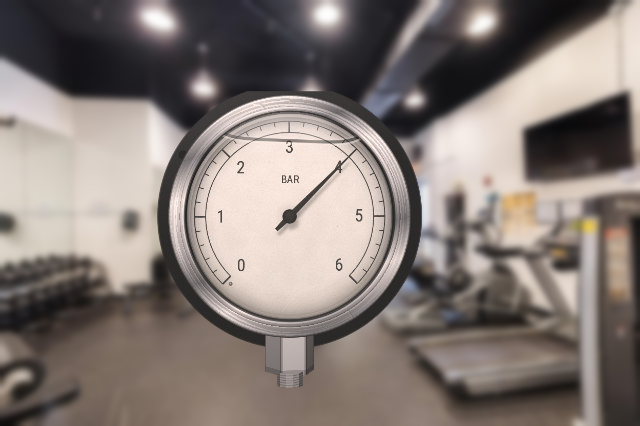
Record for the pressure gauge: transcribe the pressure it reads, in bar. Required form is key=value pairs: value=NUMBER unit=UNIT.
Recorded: value=4 unit=bar
